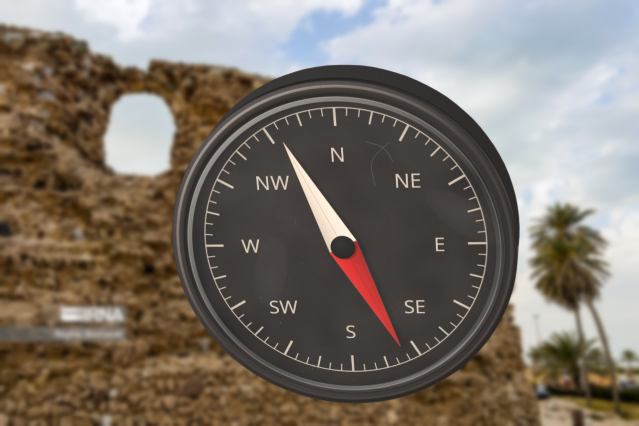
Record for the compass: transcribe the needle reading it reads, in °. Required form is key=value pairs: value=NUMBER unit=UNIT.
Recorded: value=155 unit=°
